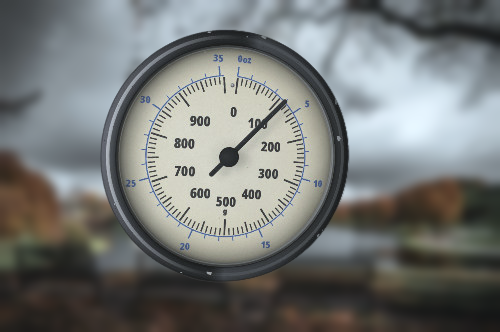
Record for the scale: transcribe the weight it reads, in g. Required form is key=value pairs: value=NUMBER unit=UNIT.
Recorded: value=110 unit=g
